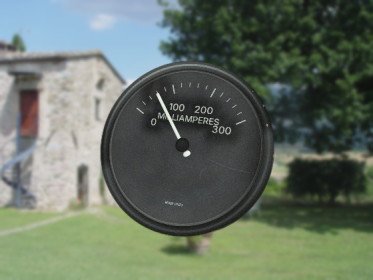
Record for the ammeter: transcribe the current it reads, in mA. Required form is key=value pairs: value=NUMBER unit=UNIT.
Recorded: value=60 unit=mA
